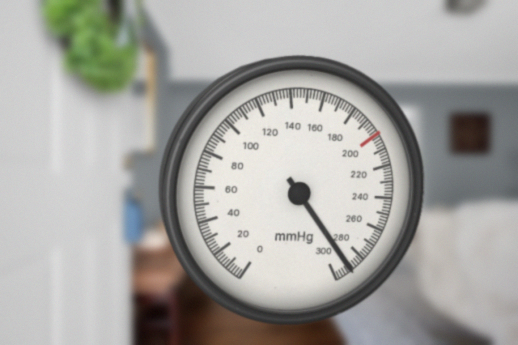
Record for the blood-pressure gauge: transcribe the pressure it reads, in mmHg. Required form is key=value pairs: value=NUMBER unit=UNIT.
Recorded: value=290 unit=mmHg
